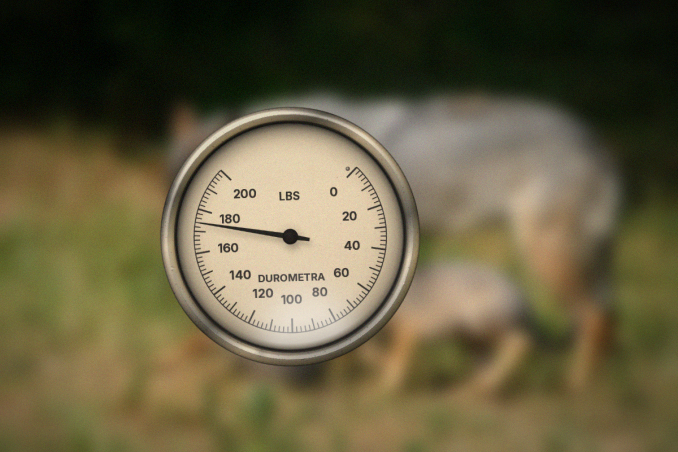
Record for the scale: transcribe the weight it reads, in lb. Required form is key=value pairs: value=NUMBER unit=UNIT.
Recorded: value=174 unit=lb
